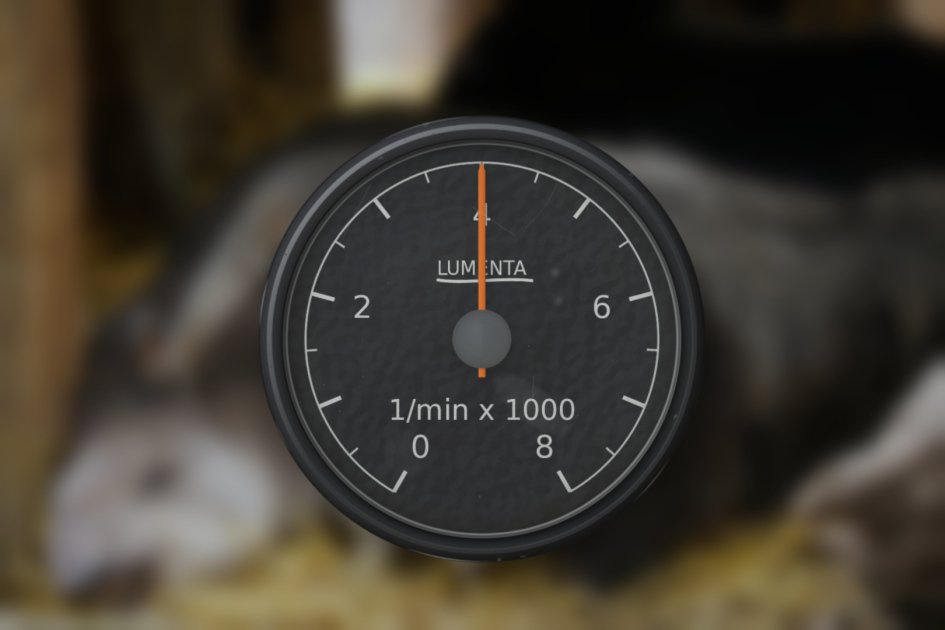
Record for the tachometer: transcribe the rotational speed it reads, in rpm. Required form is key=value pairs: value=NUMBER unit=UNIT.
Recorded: value=4000 unit=rpm
